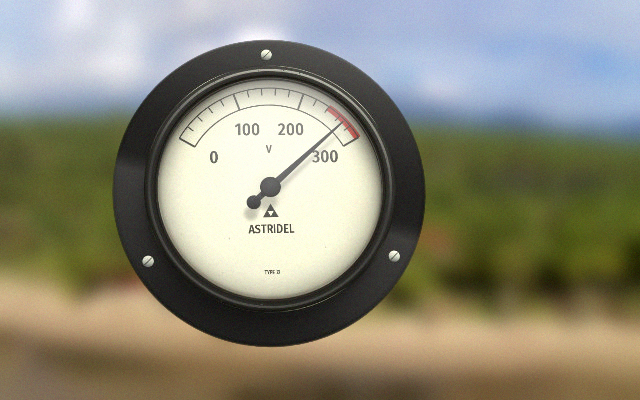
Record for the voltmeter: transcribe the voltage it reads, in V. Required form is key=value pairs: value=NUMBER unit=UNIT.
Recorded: value=270 unit=V
